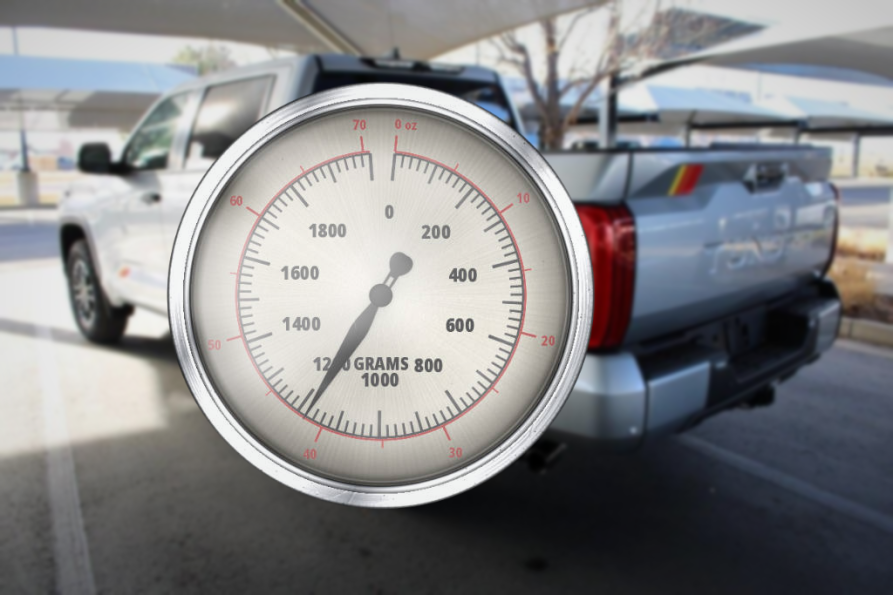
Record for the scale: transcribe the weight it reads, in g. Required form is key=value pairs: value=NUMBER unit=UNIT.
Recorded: value=1180 unit=g
